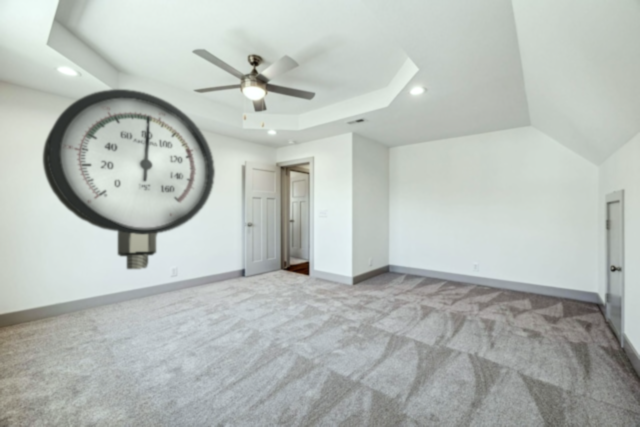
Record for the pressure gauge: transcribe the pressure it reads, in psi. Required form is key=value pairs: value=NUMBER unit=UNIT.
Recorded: value=80 unit=psi
